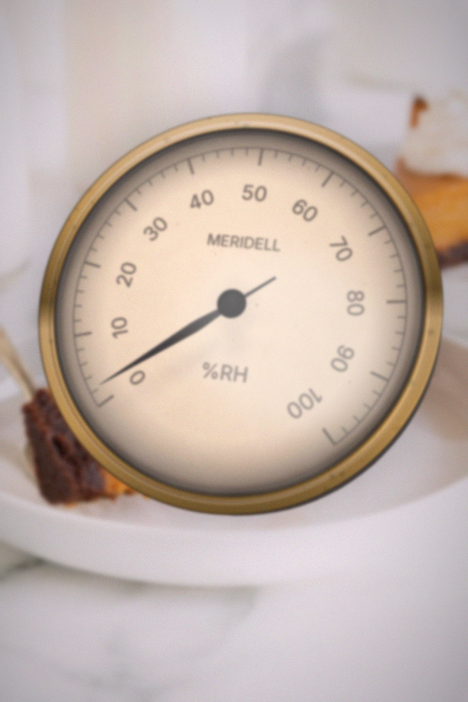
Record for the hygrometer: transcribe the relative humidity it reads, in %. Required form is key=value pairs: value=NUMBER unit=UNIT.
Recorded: value=2 unit=%
